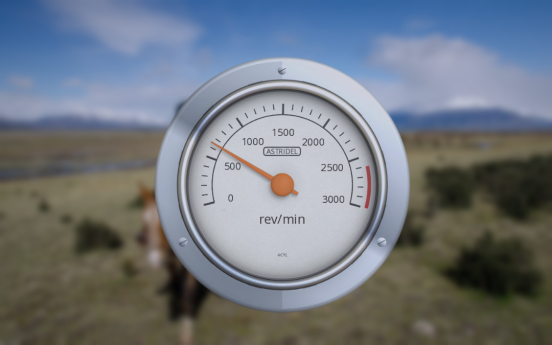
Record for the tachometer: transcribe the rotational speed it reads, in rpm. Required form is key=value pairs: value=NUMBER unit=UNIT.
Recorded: value=650 unit=rpm
